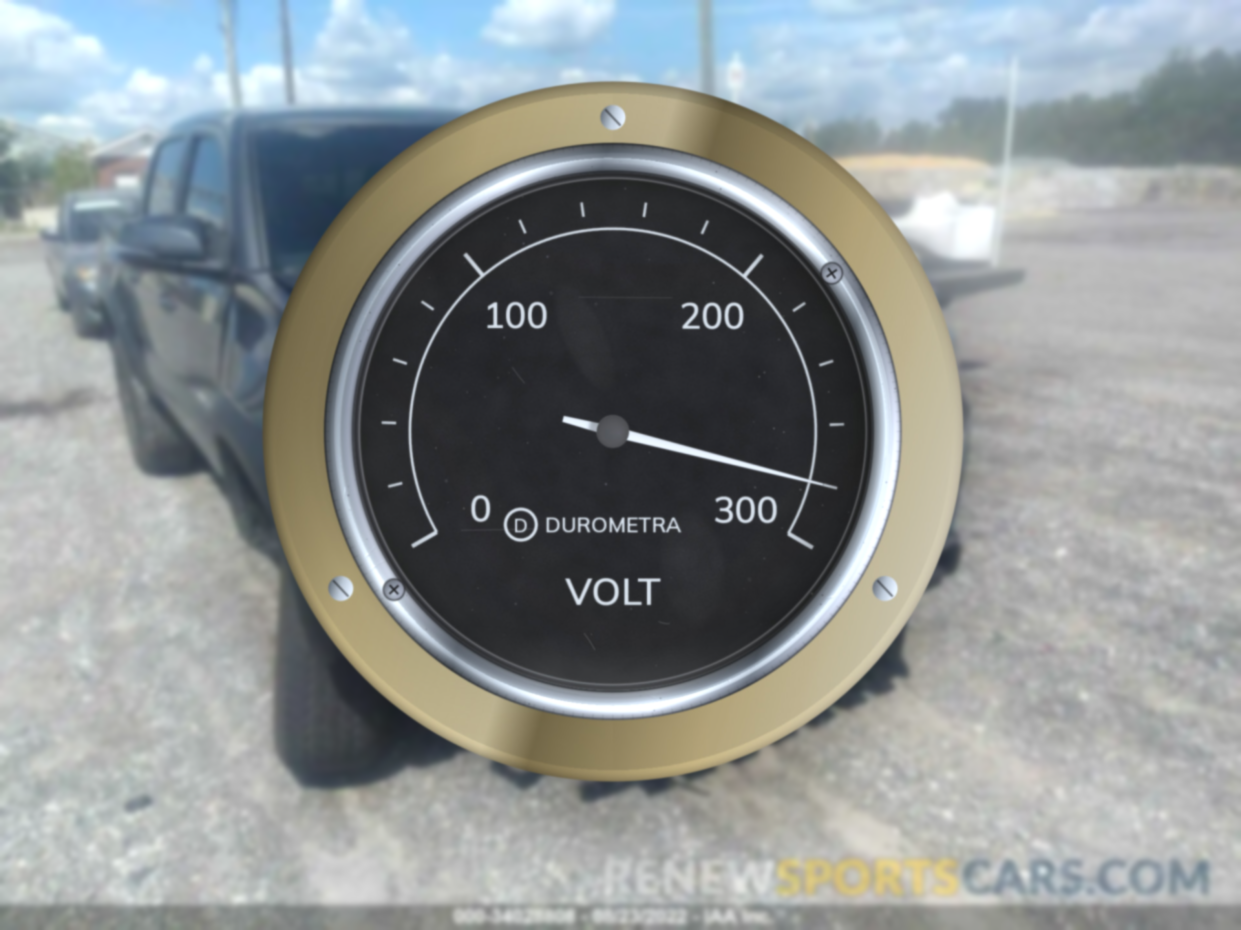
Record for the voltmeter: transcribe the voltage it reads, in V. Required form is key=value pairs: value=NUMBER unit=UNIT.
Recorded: value=280 unit=V
